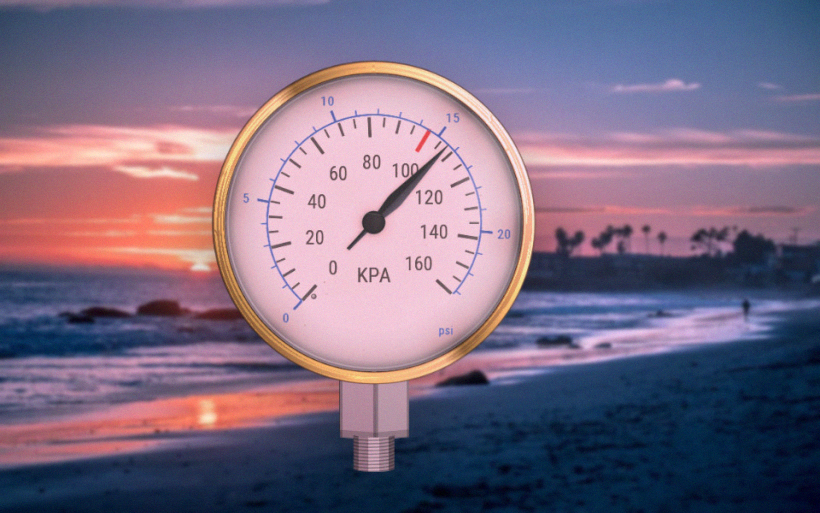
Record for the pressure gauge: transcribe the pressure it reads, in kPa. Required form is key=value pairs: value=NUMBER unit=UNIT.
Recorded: value=107.5 unit=kPa
